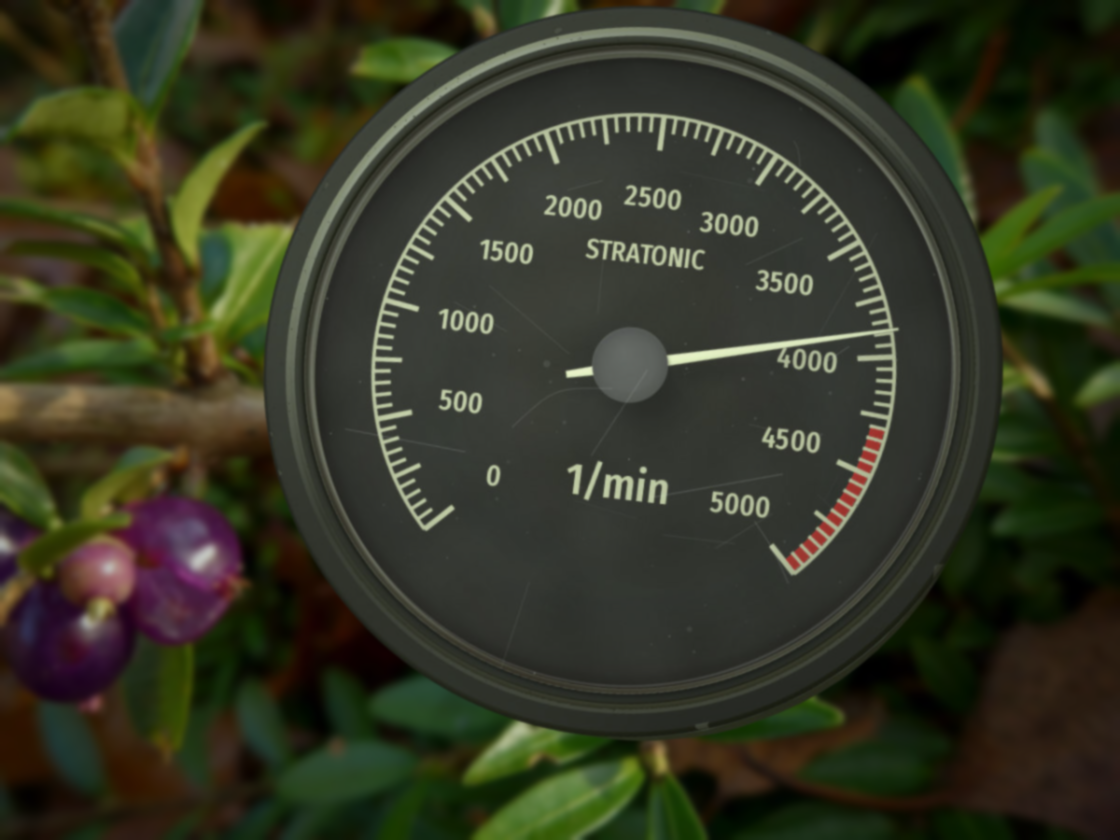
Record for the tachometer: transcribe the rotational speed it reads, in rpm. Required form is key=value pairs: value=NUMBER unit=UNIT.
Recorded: value=3900 unit=rpm
